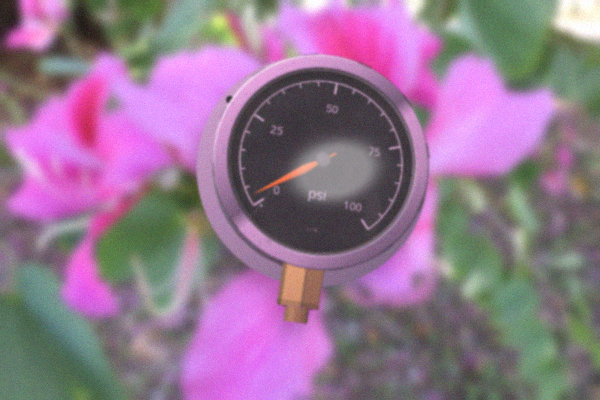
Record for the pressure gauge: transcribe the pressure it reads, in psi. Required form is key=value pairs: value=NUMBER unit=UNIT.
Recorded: value=2.5 unit=psi
